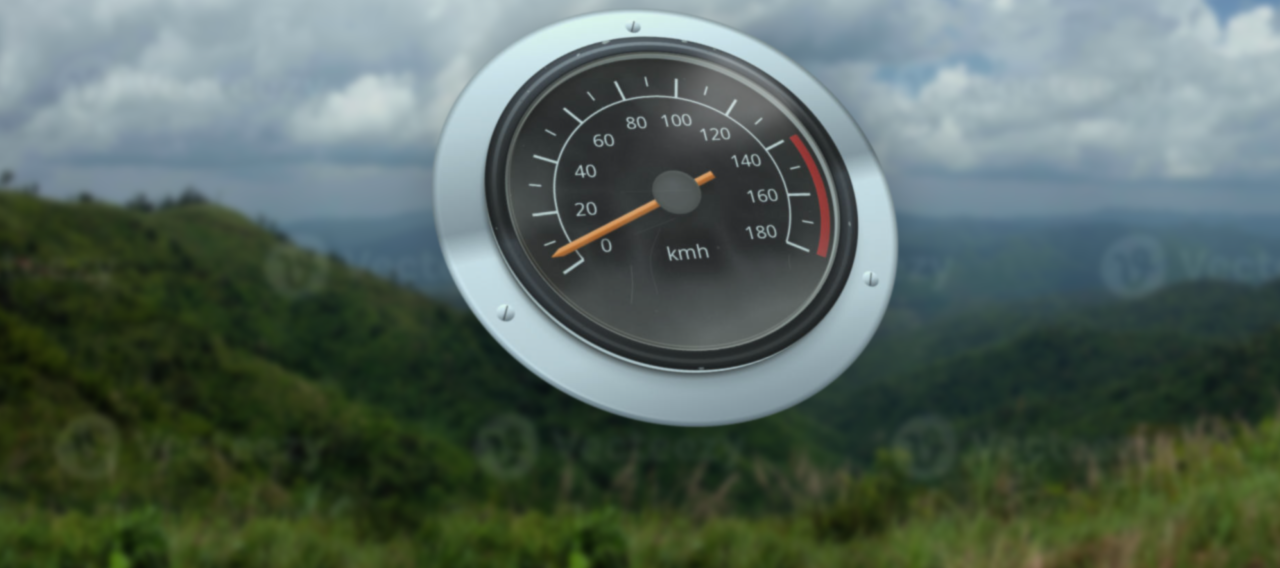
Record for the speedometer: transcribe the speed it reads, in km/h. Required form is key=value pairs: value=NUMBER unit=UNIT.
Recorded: value=5 unit=km/h
